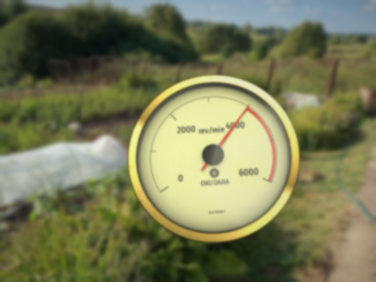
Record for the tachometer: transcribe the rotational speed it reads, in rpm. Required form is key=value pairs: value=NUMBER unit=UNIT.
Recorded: value=4000 unit=rpm
